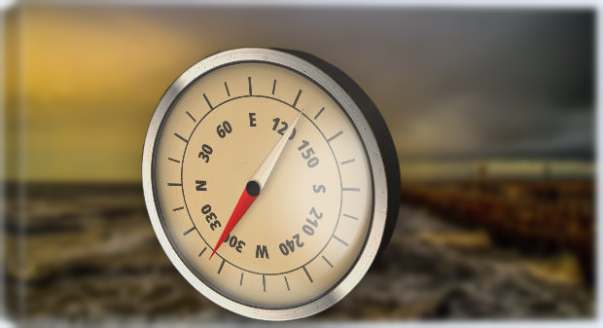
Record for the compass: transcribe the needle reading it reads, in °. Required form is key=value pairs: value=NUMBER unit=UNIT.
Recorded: value=307.5 unit=°
